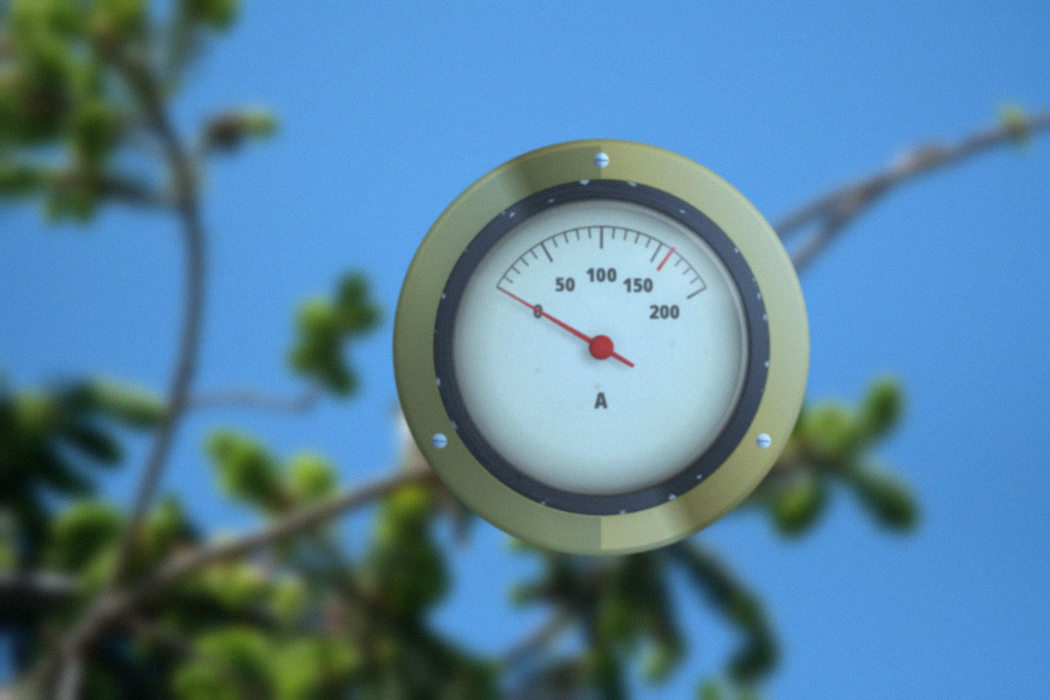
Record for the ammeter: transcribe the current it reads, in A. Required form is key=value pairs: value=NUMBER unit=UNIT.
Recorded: value=0 unit=A
